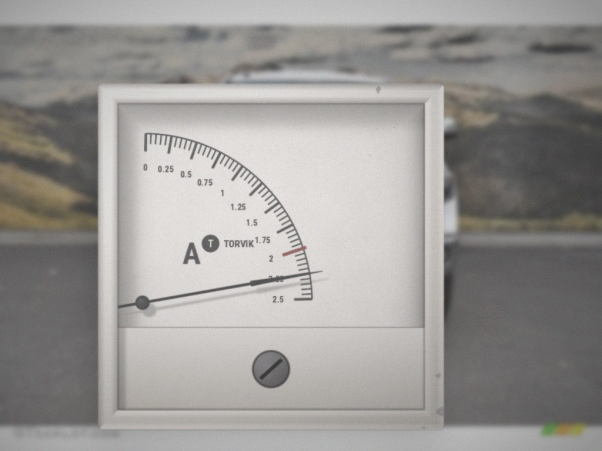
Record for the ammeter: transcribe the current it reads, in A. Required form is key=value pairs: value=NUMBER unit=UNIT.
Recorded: value=2.25 unit=A
